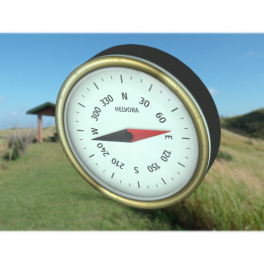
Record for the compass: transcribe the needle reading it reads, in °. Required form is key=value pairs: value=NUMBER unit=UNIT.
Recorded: value=80 unit=°
